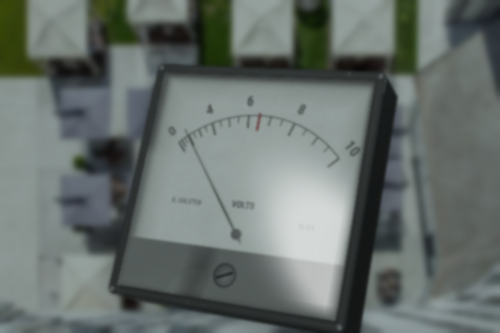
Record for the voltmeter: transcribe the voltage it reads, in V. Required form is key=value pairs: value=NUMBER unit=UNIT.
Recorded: value=2 unit=V
